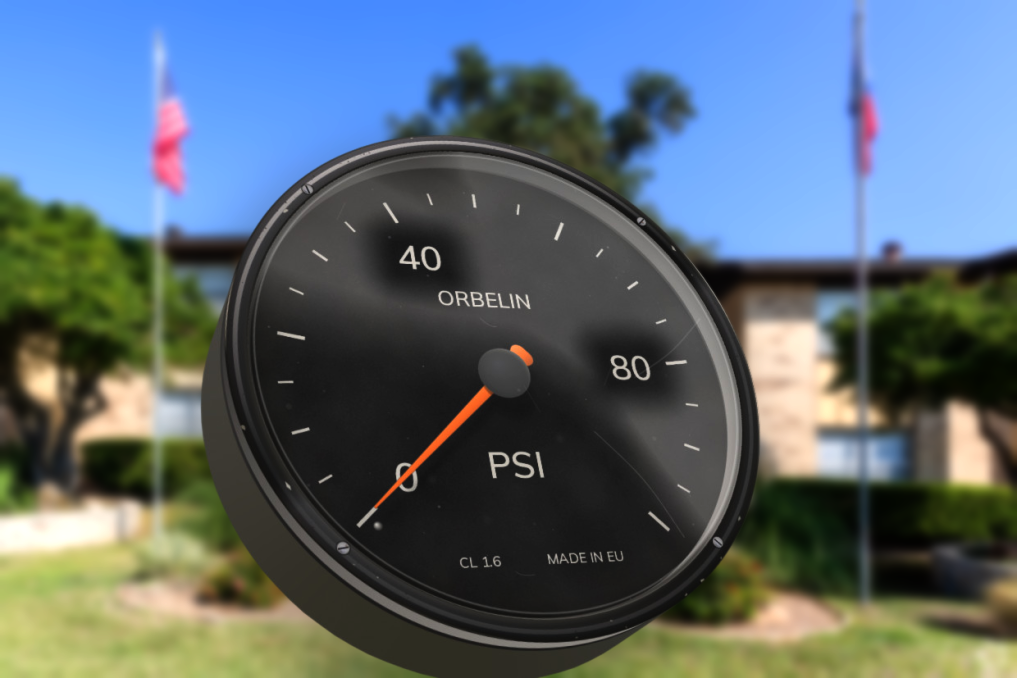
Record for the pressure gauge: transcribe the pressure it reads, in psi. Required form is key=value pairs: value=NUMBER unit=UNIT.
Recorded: value=0 unit=psi
